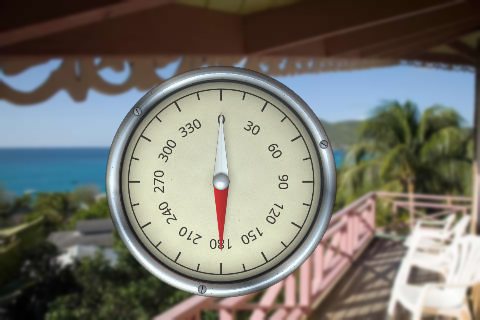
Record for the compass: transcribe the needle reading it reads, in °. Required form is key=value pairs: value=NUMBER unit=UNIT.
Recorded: value=180 unit=°
